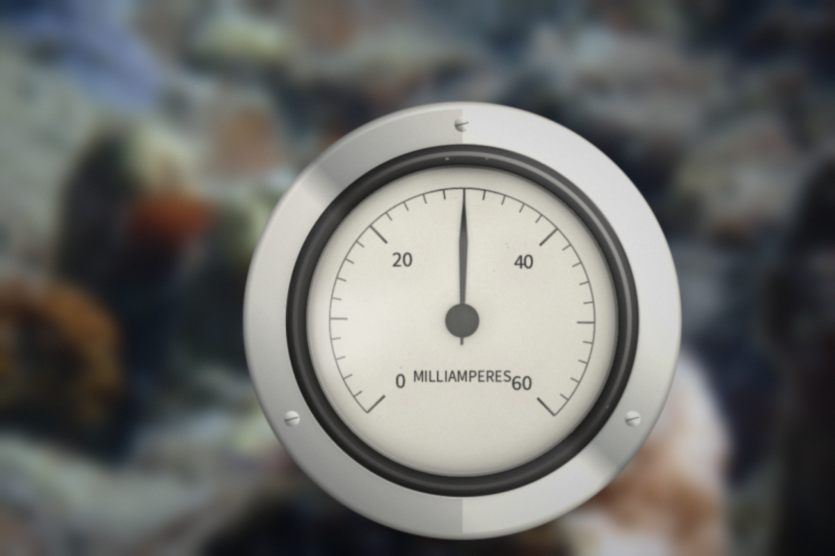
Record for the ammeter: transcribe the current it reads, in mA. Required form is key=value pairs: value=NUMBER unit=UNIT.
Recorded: value=30 unit=mA
